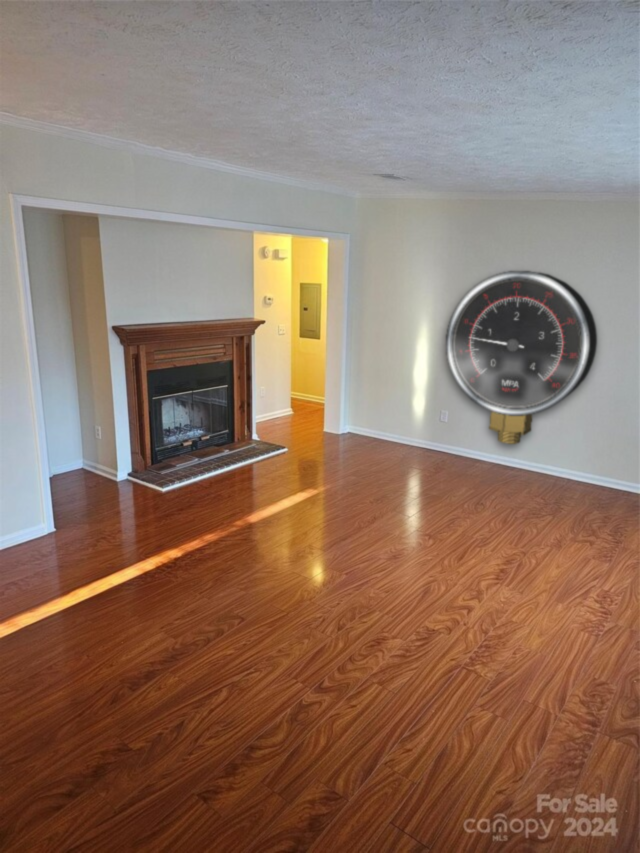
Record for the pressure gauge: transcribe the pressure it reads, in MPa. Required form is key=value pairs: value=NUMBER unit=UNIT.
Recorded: value=0.75 unit=MPa
